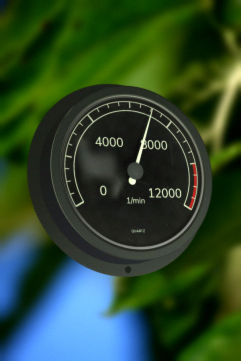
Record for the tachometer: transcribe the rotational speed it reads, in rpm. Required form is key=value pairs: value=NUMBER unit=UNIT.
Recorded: value=7000 unit=rpm
